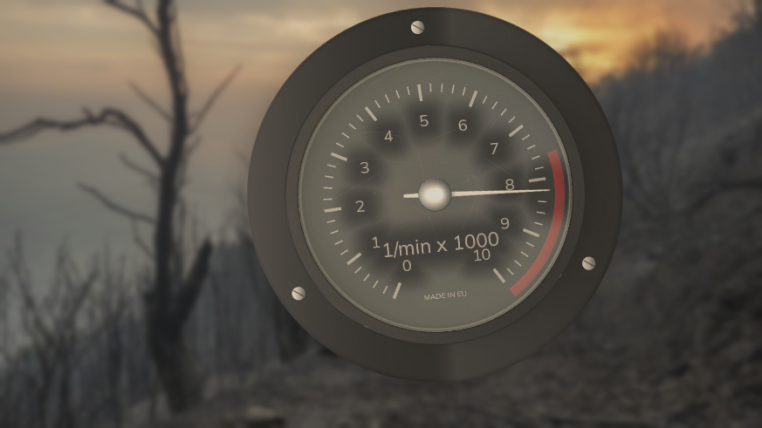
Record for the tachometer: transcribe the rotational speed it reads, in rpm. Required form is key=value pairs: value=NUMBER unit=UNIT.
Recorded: value=8200 unit=rpm
